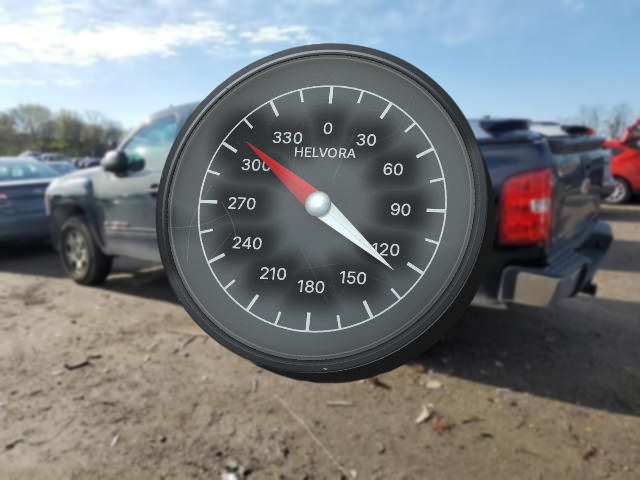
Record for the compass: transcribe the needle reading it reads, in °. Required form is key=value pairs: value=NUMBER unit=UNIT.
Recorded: value=307.5 unit=°
